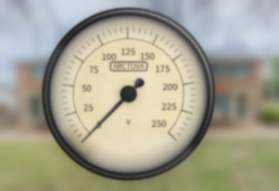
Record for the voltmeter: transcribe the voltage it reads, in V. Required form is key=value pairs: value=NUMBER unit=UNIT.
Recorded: value=0 unit=V
